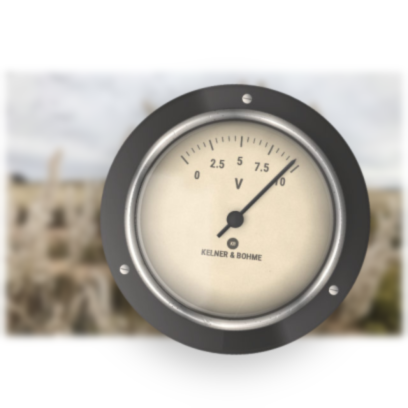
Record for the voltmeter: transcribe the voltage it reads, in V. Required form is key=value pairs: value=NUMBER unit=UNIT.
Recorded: value=9.5 unit=V
